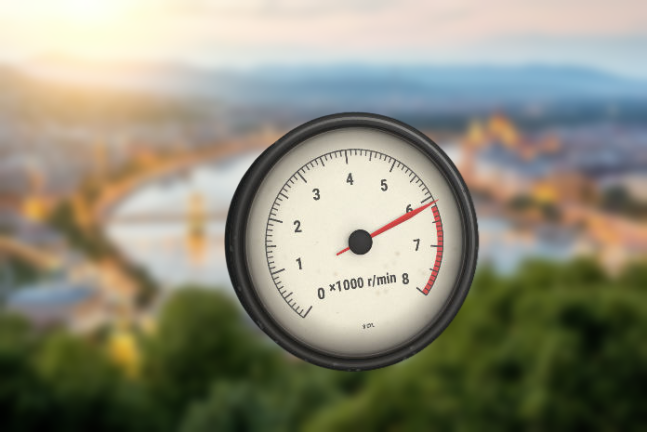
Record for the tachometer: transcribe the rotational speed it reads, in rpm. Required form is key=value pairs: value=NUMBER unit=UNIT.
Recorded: value=6100 unit=rpm
